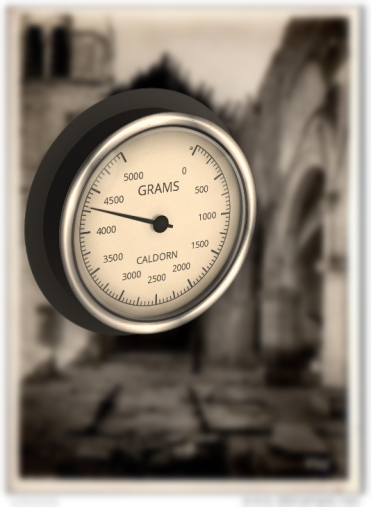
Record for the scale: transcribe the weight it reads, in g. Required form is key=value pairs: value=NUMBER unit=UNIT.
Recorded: value=4300 unit=g
